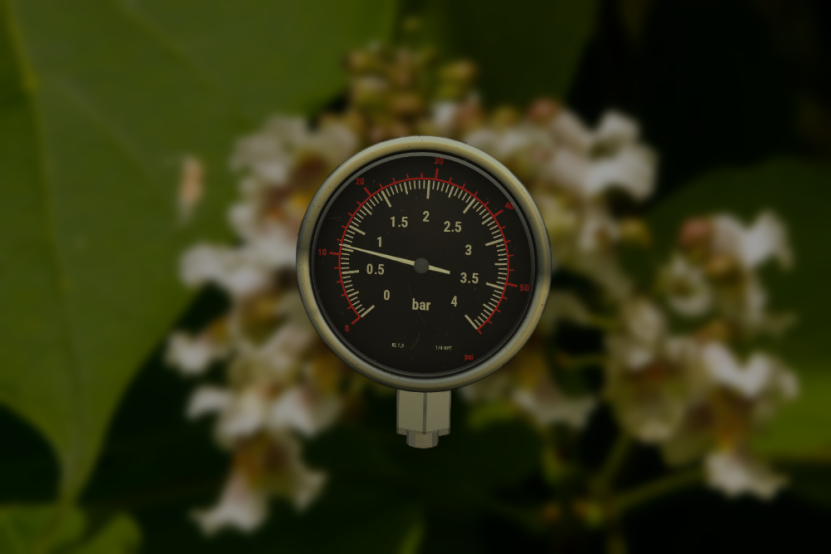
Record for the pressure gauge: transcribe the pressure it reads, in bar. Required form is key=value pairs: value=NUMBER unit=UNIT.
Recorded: value=0.8 unit=bar
